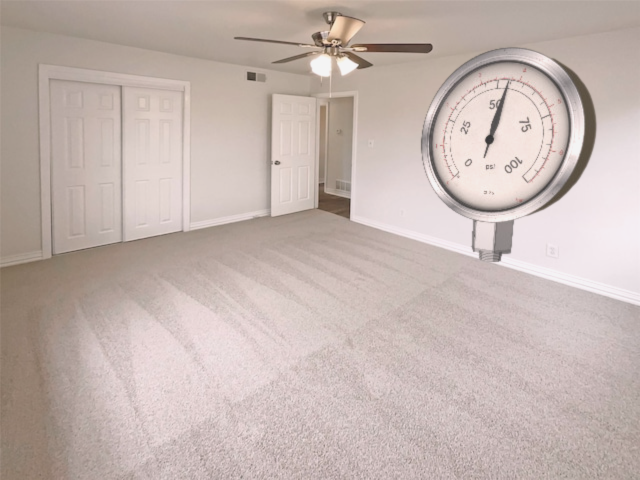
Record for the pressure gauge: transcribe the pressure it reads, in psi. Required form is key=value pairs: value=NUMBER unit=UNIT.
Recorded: value=55 unit=psi
